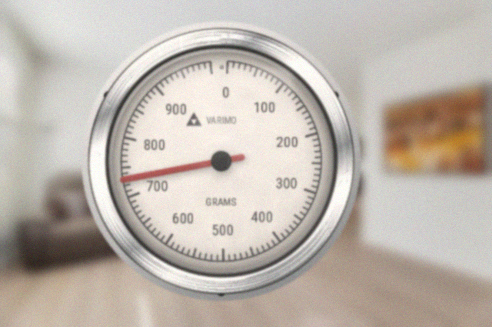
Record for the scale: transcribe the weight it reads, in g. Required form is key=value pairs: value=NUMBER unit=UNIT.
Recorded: value=730 unit=g
